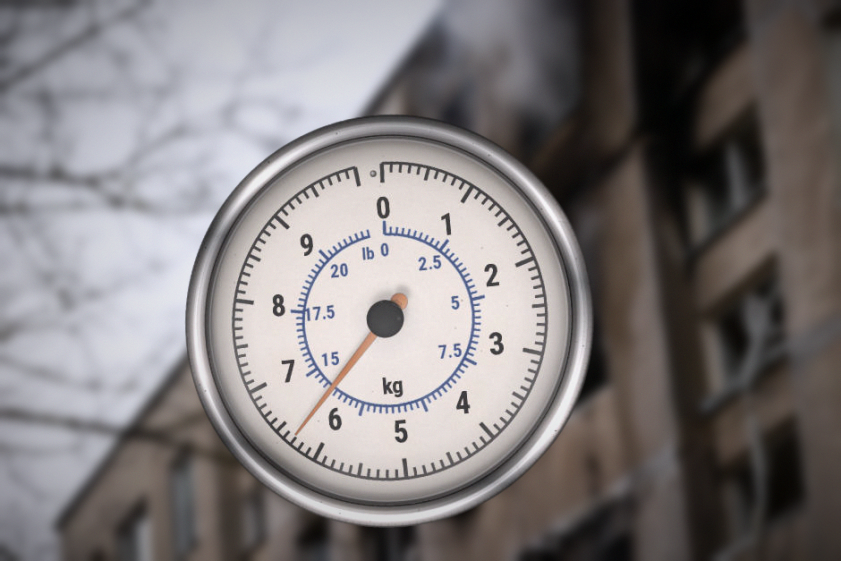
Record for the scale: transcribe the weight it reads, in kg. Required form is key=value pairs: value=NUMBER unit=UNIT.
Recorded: value=6.3 unit=kg
